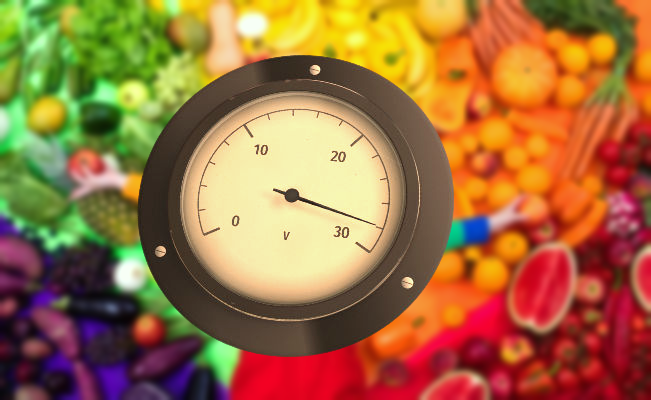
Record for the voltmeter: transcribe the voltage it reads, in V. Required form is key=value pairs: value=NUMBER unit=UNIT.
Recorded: value=28 unit=V
